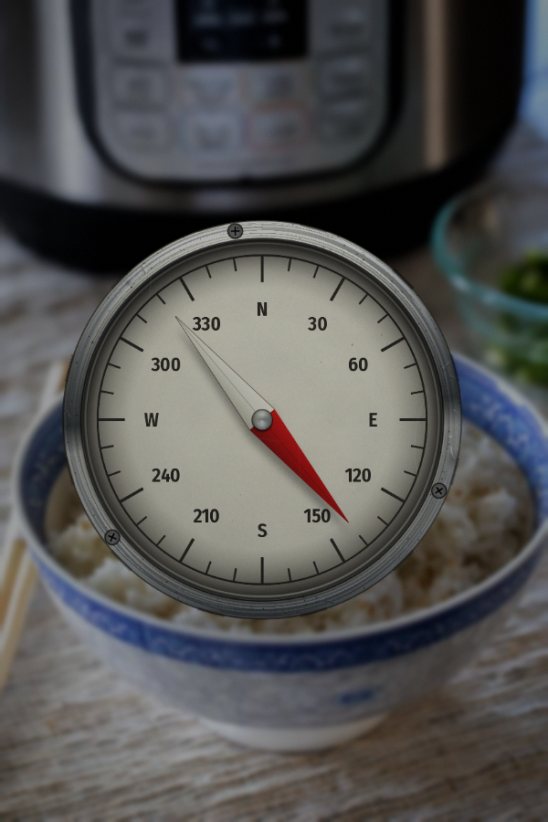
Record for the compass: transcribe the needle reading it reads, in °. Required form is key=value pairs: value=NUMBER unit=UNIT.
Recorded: value=140 unit=°
